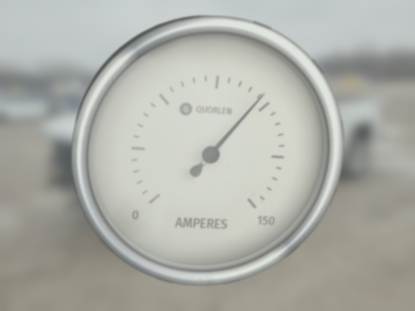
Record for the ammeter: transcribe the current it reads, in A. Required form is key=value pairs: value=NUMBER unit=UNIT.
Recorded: value=95 unit=A
